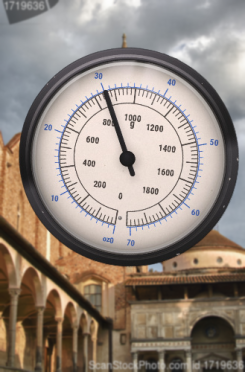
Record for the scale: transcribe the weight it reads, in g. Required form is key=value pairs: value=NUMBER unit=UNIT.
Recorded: value=860 unit=g
